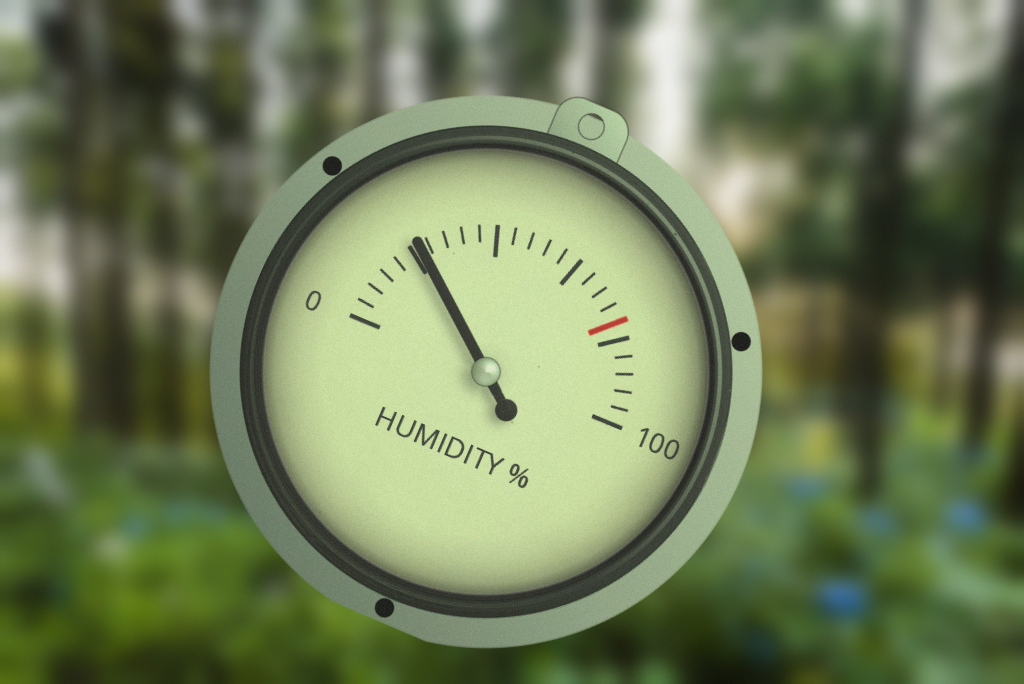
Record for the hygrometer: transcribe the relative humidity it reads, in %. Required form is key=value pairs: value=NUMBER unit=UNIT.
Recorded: value=22 unit=%
